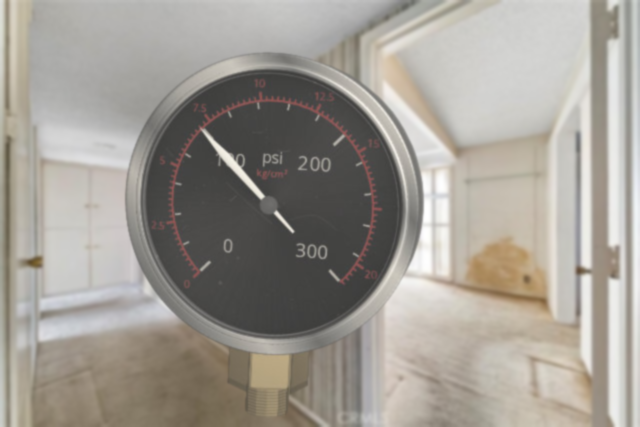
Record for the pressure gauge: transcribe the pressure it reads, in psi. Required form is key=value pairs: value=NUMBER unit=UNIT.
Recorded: value=100 unit=psi
